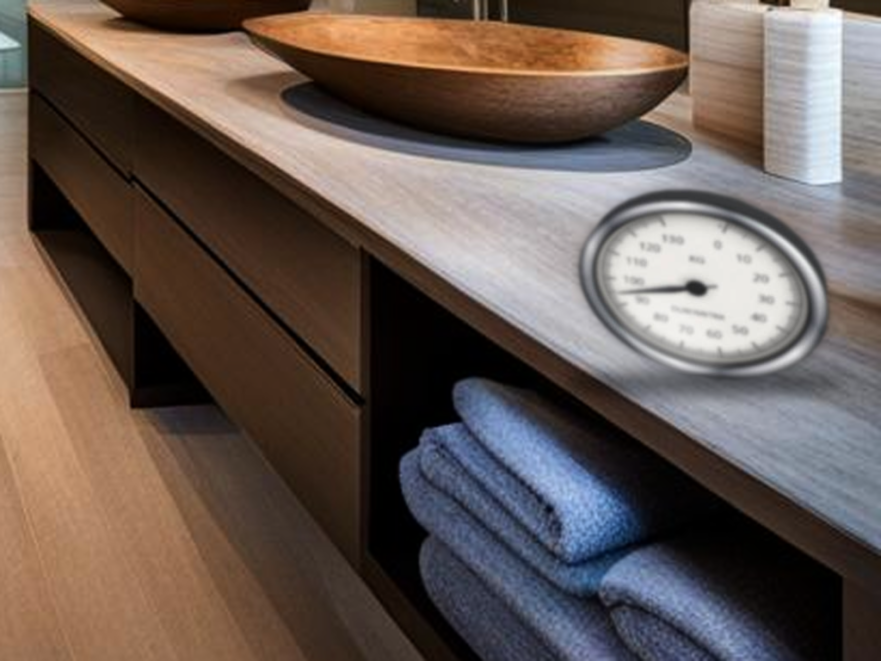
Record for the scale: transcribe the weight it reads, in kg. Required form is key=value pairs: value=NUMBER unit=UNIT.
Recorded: value=95 unit=kg
